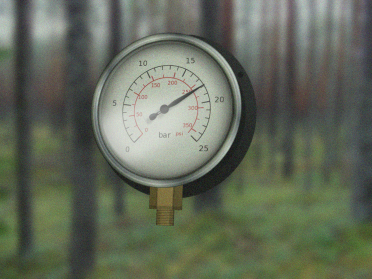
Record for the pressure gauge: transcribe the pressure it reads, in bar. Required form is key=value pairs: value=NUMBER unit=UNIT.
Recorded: value=18 unit=bar
